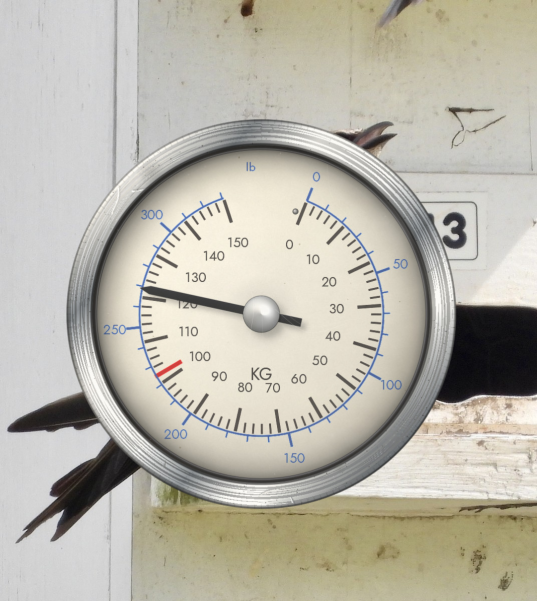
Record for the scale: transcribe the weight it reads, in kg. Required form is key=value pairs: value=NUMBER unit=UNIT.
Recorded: value=122 unit=kg
